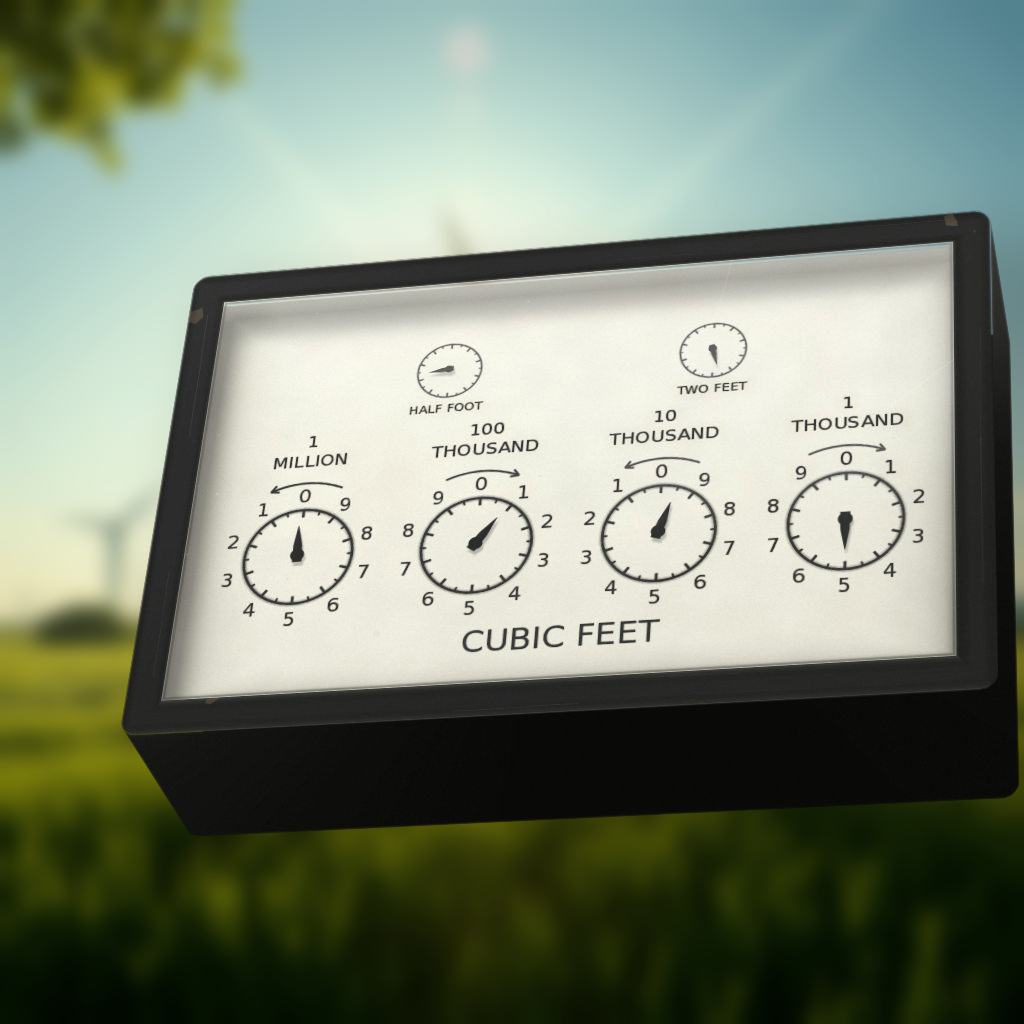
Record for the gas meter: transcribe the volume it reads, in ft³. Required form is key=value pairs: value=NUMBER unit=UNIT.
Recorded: value=9500 unit=ft³
